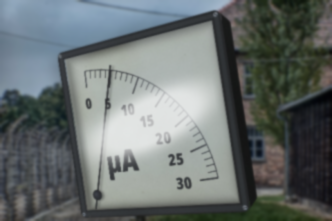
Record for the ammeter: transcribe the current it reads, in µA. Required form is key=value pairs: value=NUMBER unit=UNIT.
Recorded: value=5 unit=µA
